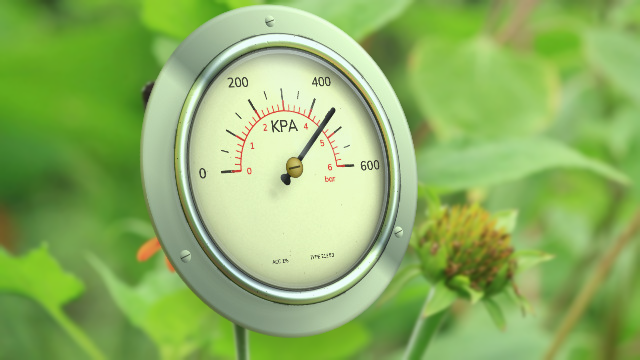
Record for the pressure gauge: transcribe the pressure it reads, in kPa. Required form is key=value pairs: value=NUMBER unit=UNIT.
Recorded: value=450 unit=kPa
